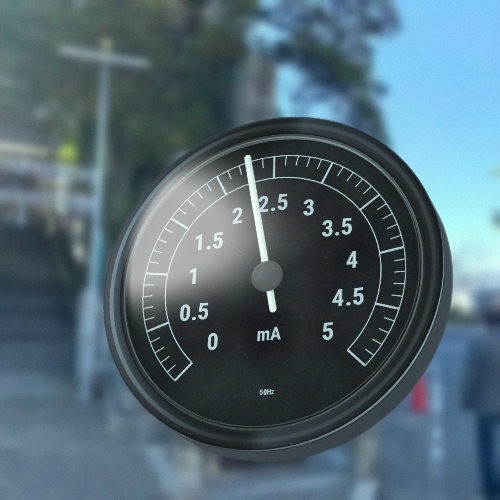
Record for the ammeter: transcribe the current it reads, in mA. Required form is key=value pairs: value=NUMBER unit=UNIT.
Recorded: value=2.3 unit=mA
